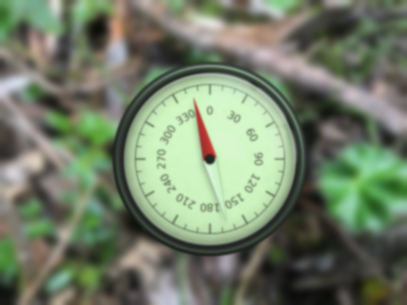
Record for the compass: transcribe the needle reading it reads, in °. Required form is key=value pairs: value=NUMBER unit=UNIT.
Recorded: value=345 unit=°
